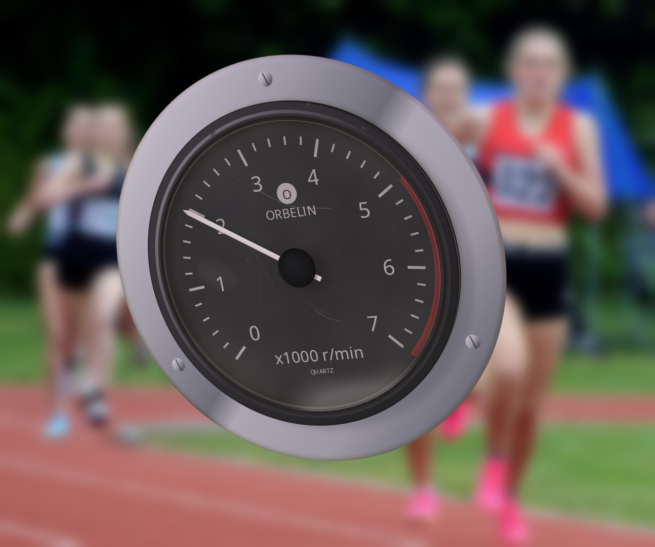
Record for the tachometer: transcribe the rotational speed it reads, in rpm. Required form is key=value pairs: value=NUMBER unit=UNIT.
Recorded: value=2000 unit=rpm
